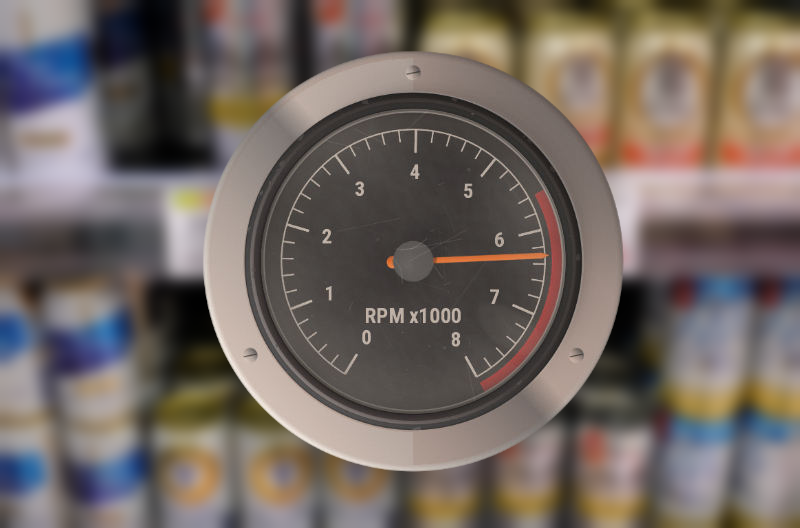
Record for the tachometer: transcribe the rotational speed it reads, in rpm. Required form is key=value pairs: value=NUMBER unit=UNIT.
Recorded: value=6300 unit=rpm
